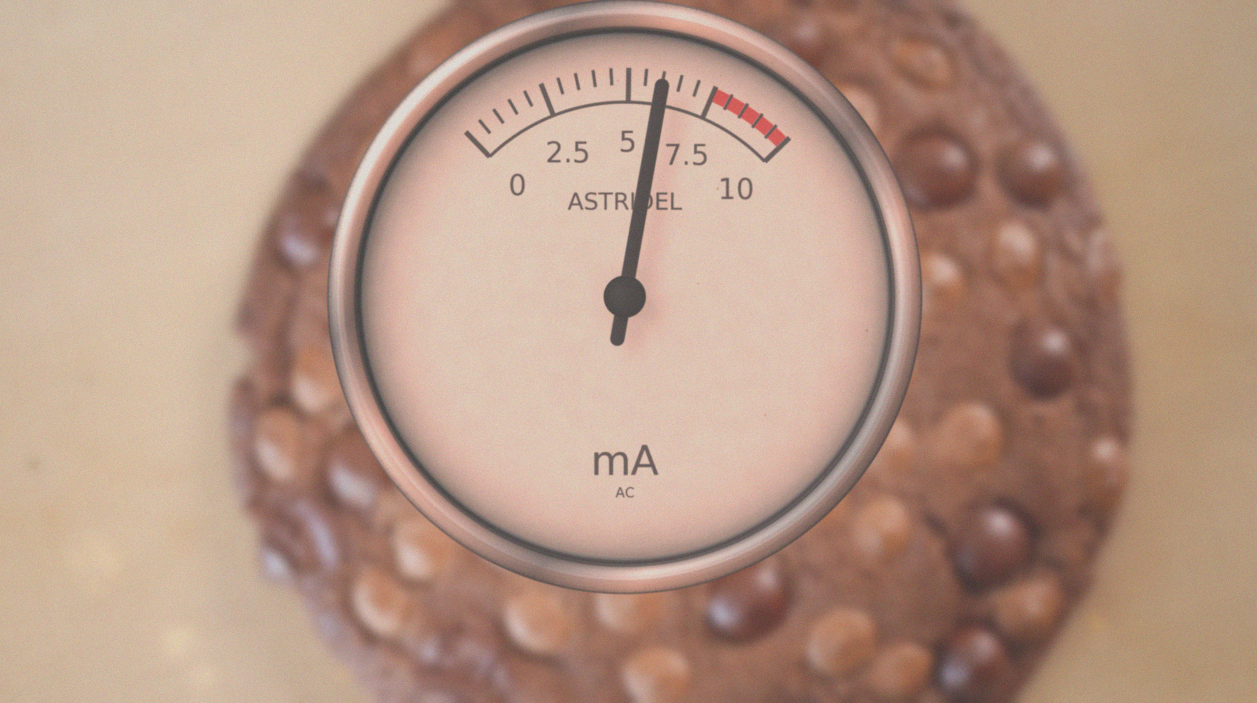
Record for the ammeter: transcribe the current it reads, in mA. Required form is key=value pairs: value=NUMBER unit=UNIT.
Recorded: value=6 unit=mA
